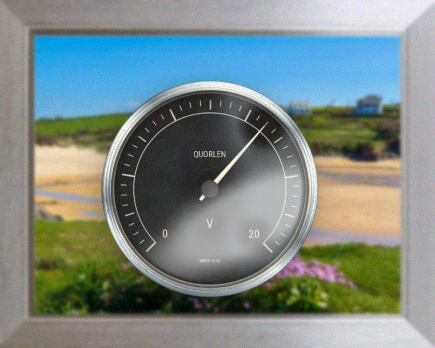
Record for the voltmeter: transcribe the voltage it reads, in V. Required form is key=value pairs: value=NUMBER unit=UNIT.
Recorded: value=13 unit=V
